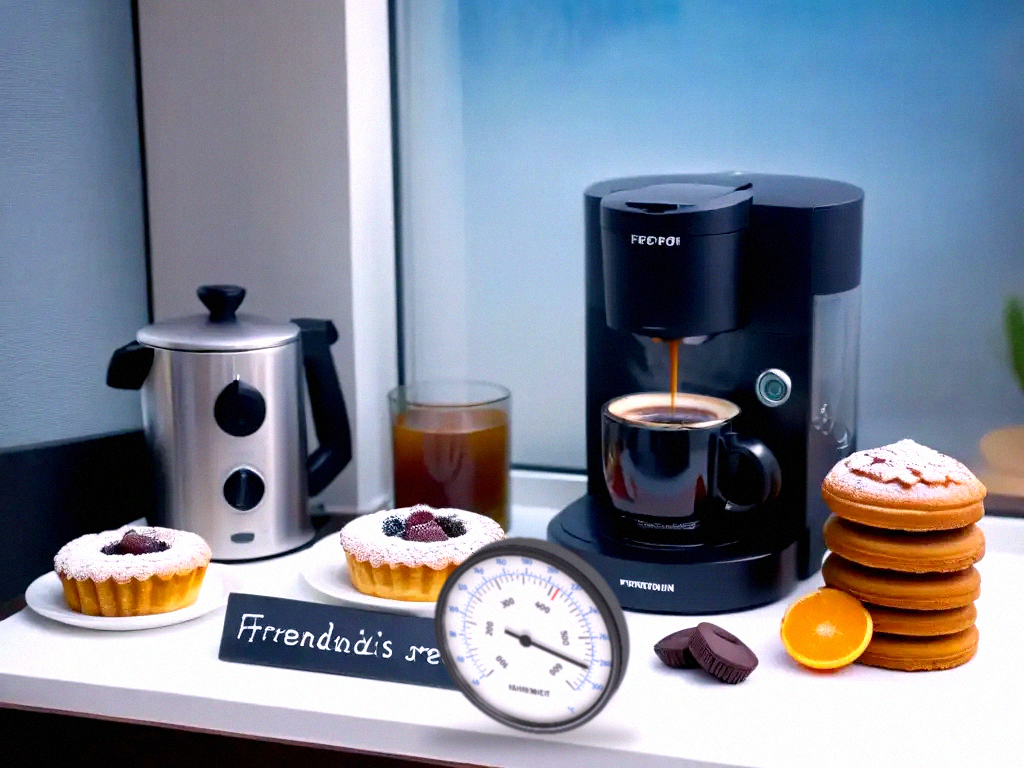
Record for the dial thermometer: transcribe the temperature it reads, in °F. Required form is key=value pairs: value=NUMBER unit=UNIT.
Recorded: value=550 unit=°F
